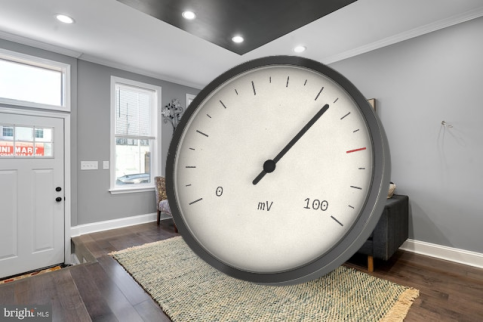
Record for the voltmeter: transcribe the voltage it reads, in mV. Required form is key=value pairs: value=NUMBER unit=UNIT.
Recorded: value=65 unit=mV
